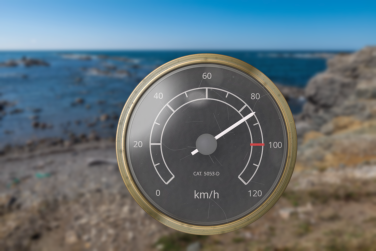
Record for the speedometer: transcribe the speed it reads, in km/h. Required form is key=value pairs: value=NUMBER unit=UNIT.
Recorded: value=85 unit=km/h
